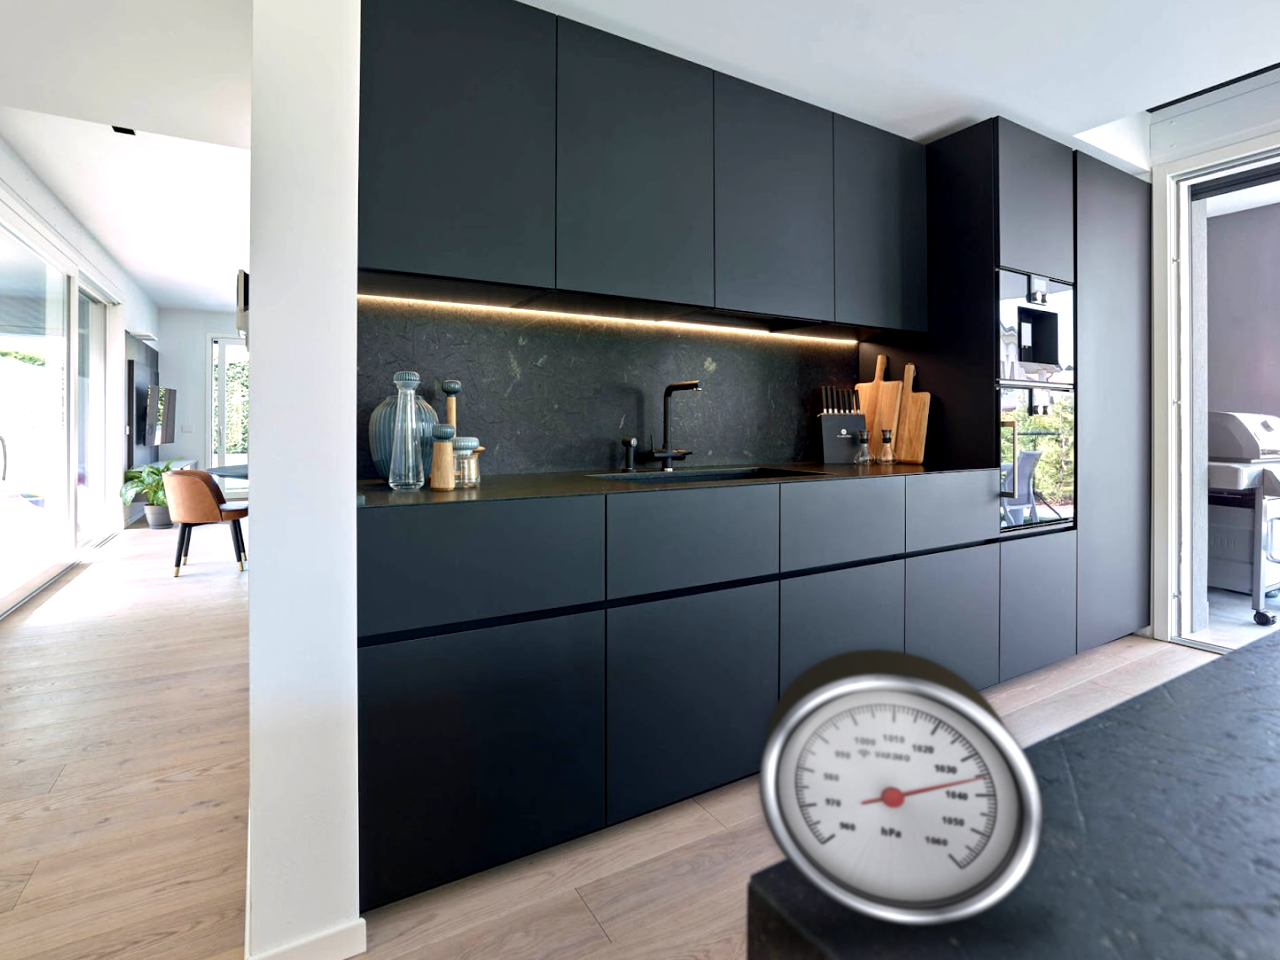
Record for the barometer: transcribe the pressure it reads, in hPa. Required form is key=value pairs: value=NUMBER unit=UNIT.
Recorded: value=1035 unit=hPa
